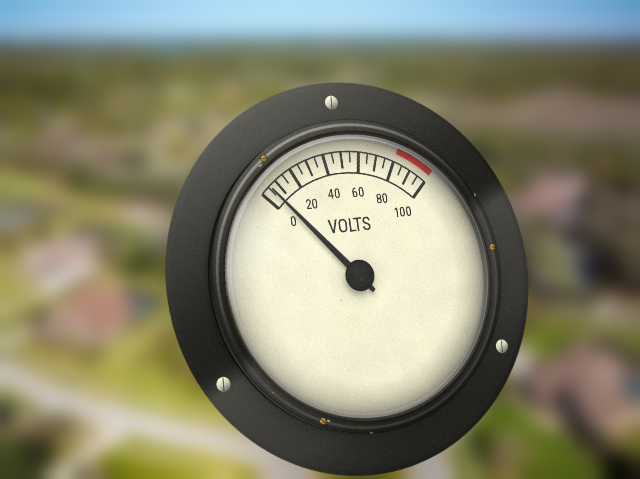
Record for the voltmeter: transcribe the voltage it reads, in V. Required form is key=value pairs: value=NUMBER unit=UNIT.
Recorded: value=5 unit=V
